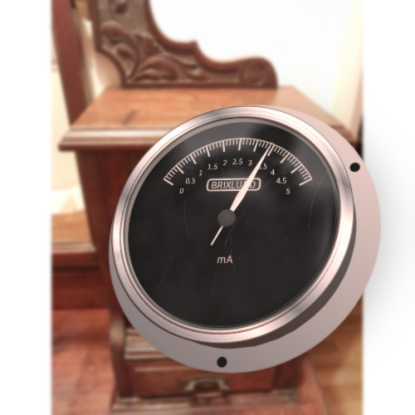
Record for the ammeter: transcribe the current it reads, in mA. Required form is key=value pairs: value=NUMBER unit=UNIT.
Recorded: value=3.5 unit=mA
